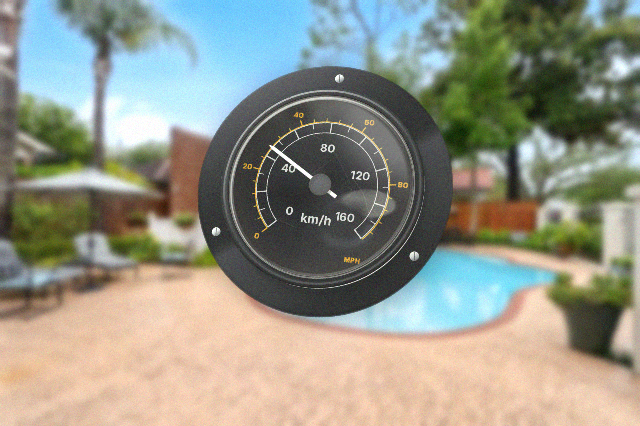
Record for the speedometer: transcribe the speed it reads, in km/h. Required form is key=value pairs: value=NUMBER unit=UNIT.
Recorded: value=45 unit=km/h
